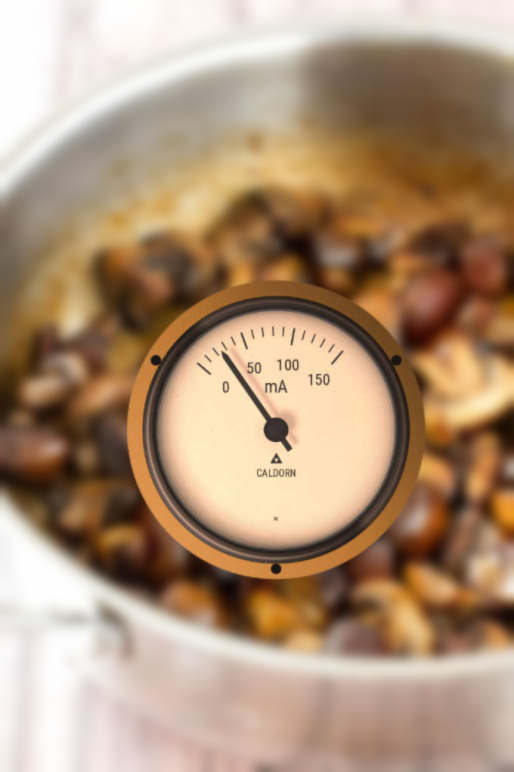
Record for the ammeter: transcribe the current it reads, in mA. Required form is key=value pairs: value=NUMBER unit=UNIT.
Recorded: value=25 unit=mA
